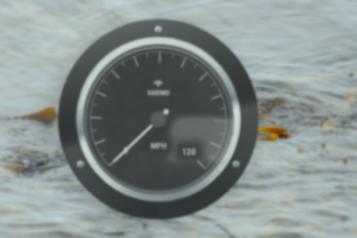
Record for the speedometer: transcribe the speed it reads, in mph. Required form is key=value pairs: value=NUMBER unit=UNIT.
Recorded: value=0 unit=mph
